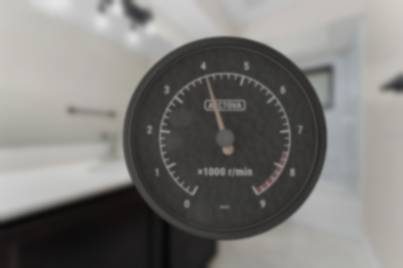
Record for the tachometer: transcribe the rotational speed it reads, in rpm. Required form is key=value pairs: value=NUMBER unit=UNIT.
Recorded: value=4000 unit=rpm
